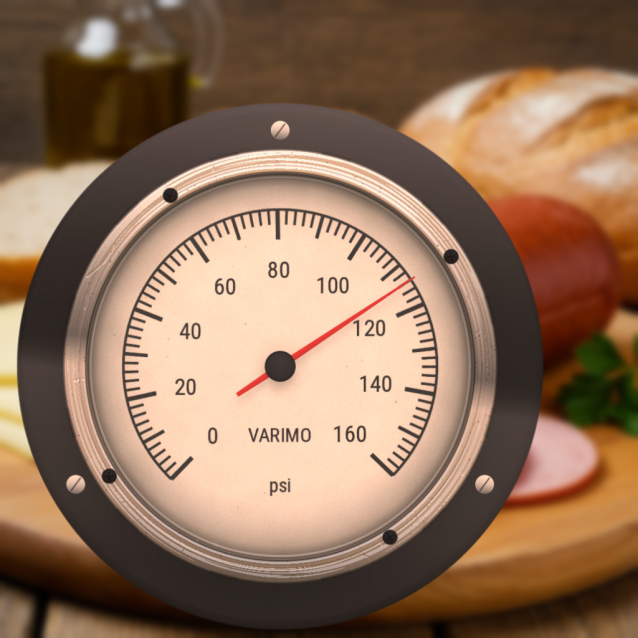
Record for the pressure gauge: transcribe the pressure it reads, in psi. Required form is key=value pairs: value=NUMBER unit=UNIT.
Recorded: value=114 unit=psi
